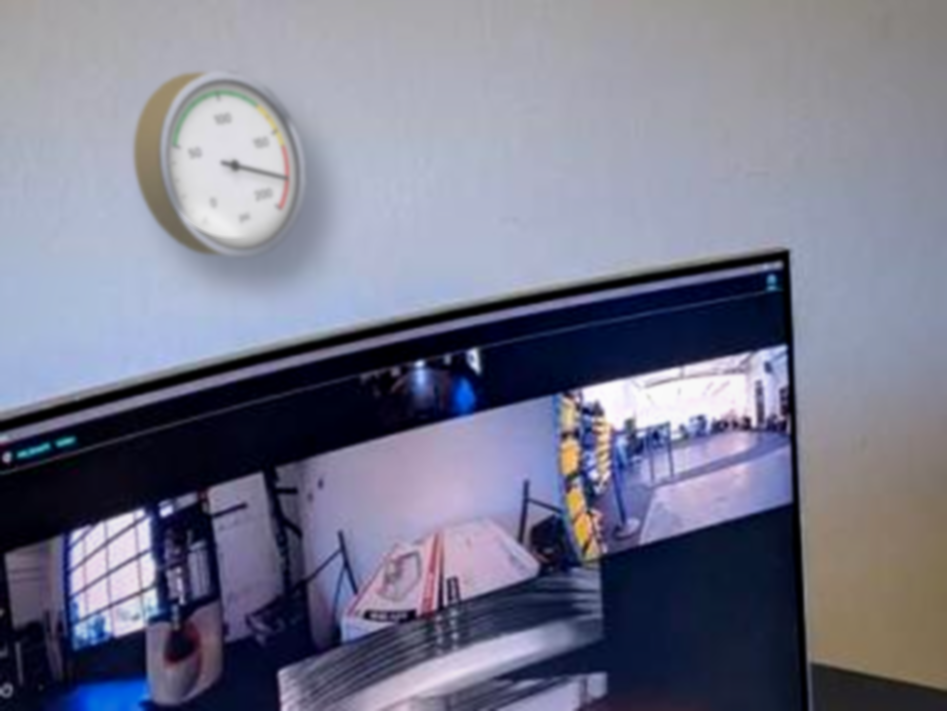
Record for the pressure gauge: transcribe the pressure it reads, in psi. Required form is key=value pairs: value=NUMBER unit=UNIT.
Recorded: value=180 unit=psi
